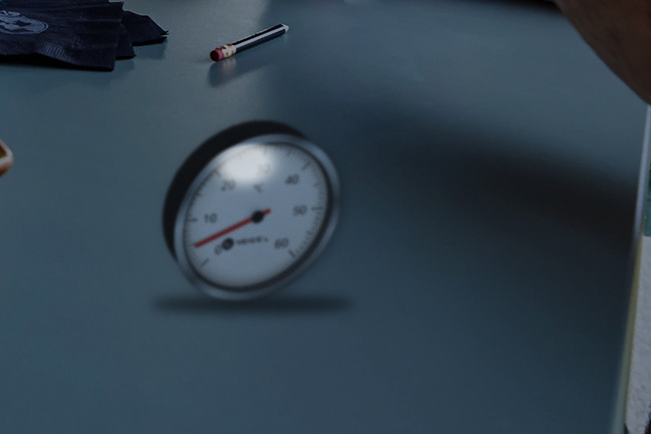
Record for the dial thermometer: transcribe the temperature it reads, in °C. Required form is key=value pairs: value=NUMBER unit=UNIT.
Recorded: value=5 unit=°C
